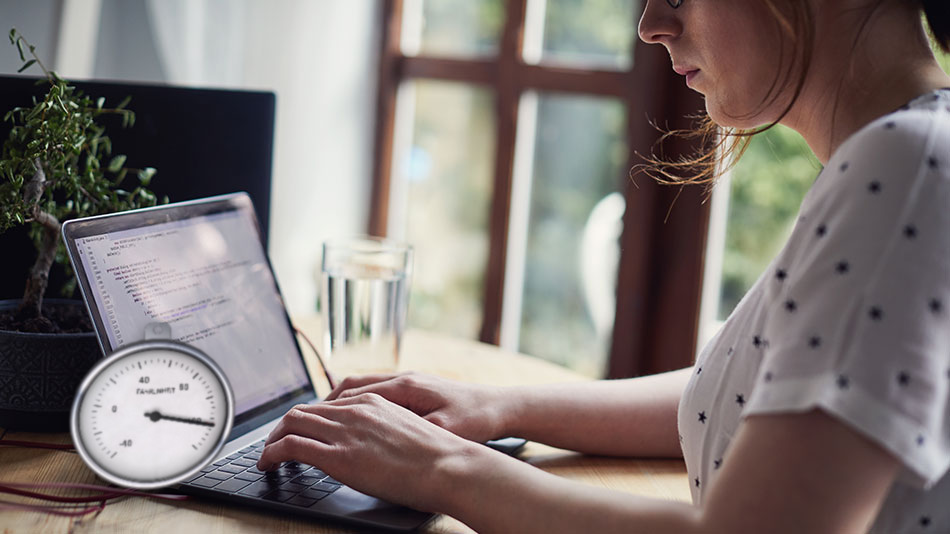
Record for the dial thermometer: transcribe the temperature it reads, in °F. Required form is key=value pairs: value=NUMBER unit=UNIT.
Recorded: value=120 unit=°F
